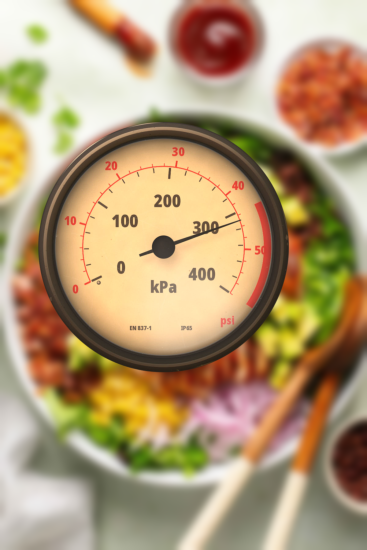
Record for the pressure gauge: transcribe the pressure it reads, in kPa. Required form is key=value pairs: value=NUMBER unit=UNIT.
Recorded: value=310 unit=kPa
